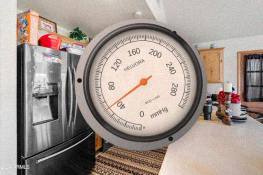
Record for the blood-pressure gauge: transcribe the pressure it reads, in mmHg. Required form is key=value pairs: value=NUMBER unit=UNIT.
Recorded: value=50 unit=mmHg
